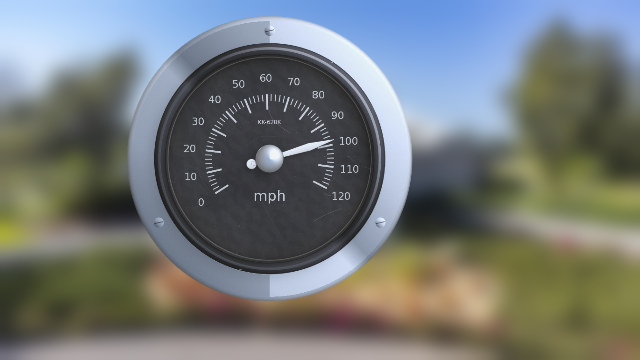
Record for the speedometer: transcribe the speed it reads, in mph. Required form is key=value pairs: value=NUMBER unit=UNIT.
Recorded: value=98 unit=mph
